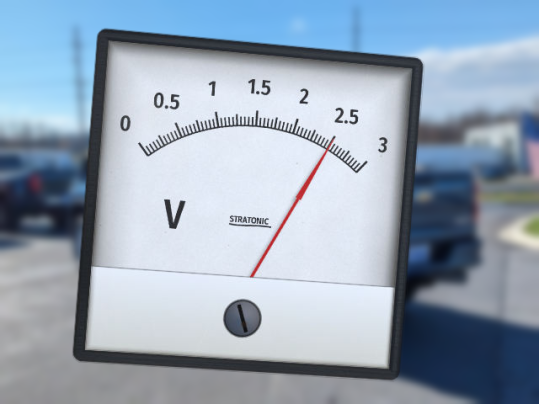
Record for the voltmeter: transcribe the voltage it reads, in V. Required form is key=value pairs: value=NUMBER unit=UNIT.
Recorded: value=2.5 unit=V
